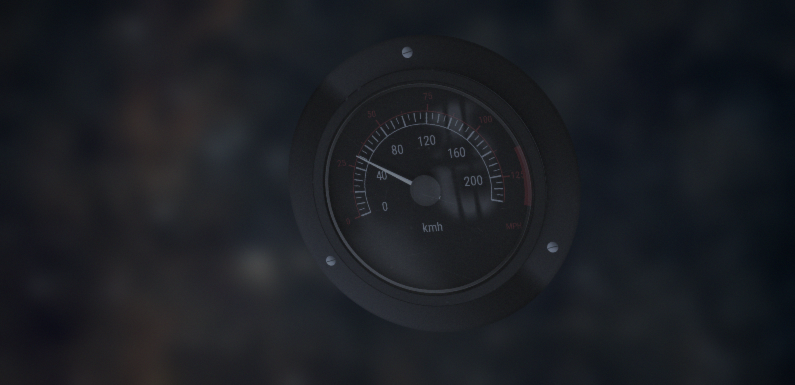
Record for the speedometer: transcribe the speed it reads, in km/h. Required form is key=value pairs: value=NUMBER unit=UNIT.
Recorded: value=50 unit=km/h
